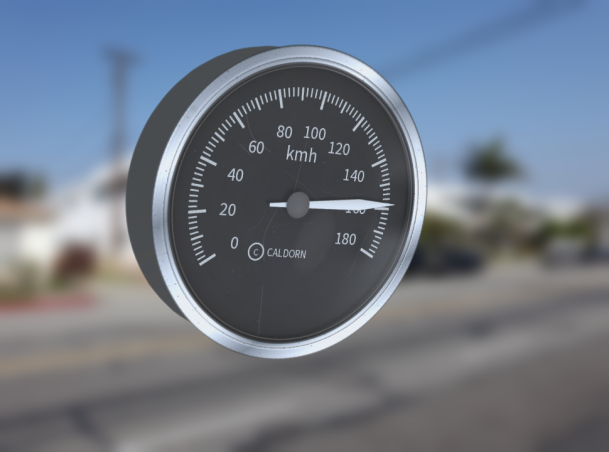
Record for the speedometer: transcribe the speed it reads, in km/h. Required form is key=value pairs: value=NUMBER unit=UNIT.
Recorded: value=158 unit=km/h
